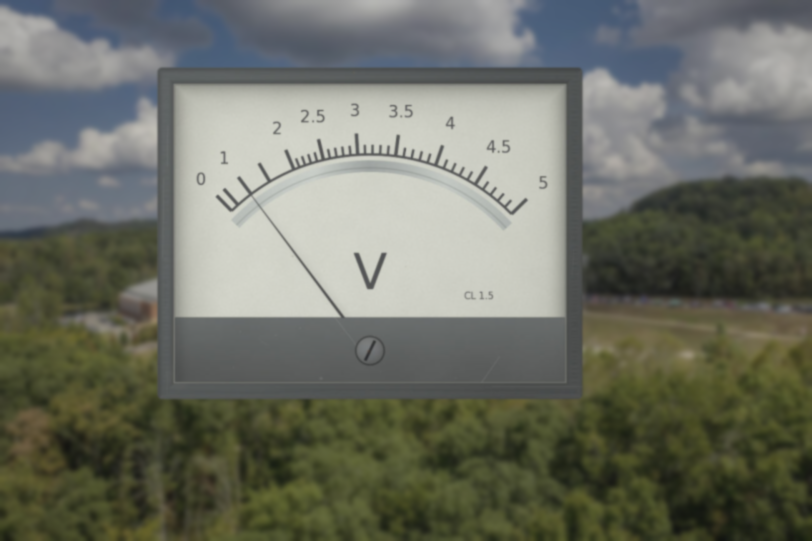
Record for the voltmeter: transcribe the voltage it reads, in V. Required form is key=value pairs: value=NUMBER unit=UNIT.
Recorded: value=1 unit=V
